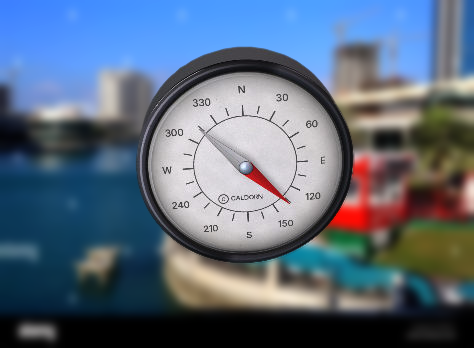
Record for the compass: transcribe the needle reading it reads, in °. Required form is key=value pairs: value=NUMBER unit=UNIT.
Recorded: value=135 unit=°
